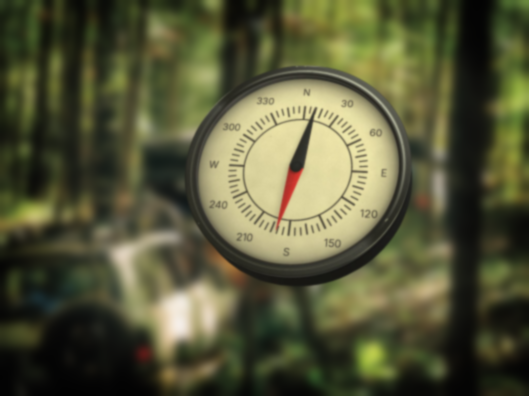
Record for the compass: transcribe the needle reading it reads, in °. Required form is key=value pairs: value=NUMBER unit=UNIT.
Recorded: value=190 unit=°
